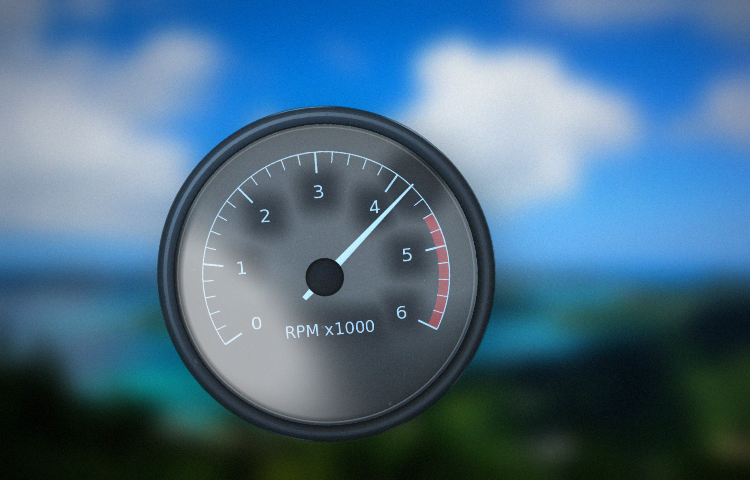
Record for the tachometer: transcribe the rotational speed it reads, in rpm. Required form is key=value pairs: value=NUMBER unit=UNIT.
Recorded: value=4200 unit=rpm
